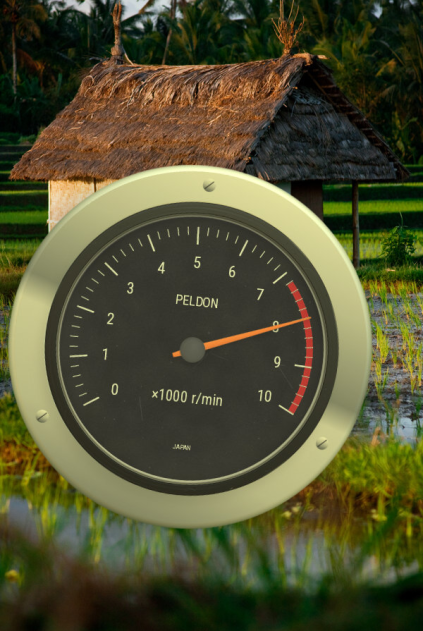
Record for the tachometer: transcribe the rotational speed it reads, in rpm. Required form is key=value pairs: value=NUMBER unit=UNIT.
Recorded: value=8000 unit=rpm
